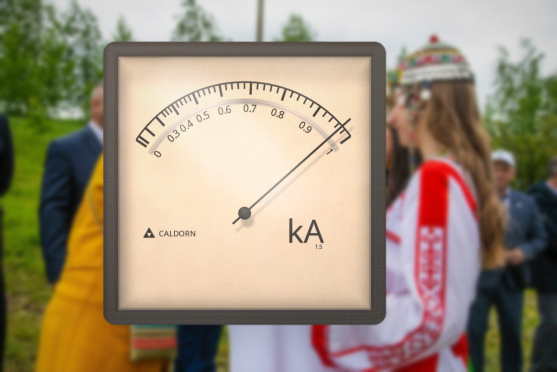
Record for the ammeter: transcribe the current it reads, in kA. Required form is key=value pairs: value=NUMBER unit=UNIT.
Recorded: value=0.97 unit=kA
